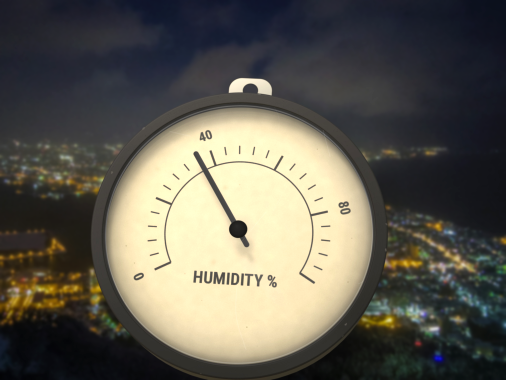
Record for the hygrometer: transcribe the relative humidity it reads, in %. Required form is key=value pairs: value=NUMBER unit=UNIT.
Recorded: value=36 unit=%
